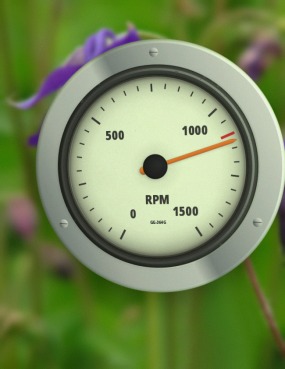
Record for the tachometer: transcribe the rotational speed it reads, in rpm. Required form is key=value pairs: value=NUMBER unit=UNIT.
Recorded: value=1125 unit=rpm
